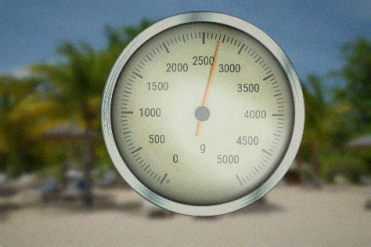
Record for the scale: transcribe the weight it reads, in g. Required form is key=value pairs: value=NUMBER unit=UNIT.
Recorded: value=2700 unit=g
